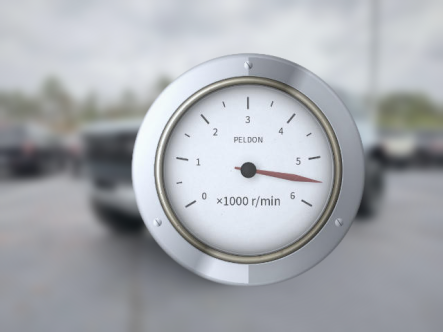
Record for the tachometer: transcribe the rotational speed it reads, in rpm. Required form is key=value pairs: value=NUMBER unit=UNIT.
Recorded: value=5500 unit=rpm
